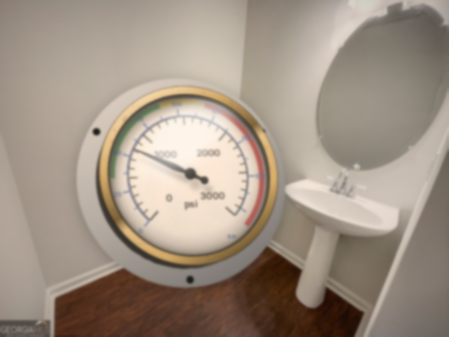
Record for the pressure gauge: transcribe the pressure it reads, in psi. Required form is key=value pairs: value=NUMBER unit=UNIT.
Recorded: value=800 unit=psi
